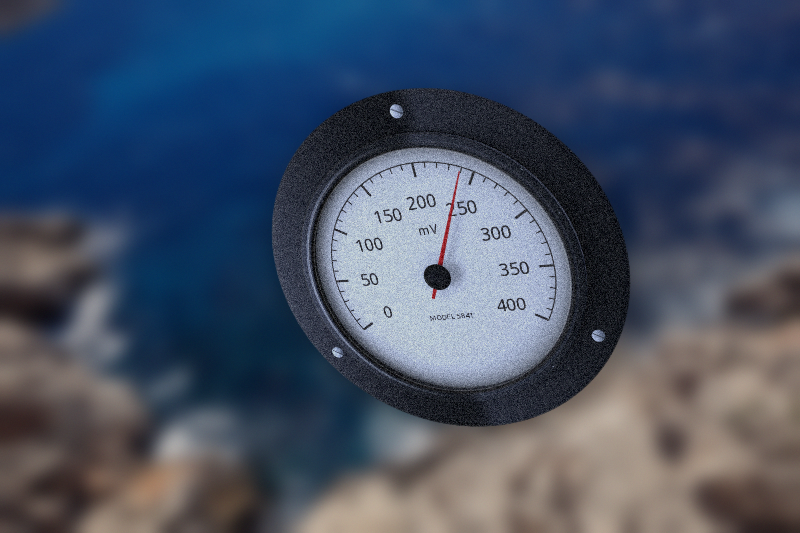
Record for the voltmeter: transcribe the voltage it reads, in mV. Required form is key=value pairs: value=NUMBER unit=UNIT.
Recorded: value=240 unit=mV
